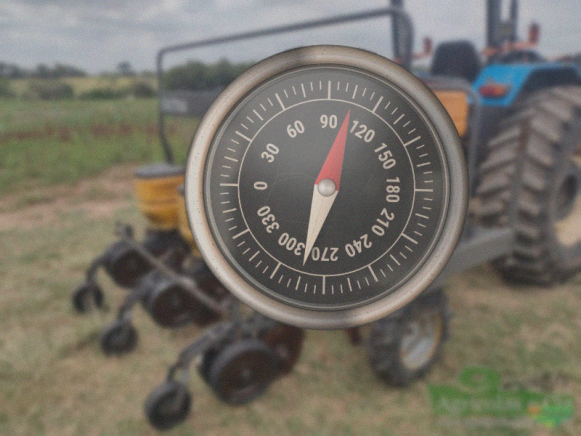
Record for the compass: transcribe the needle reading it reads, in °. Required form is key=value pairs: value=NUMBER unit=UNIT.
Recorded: value=105 unit=°
